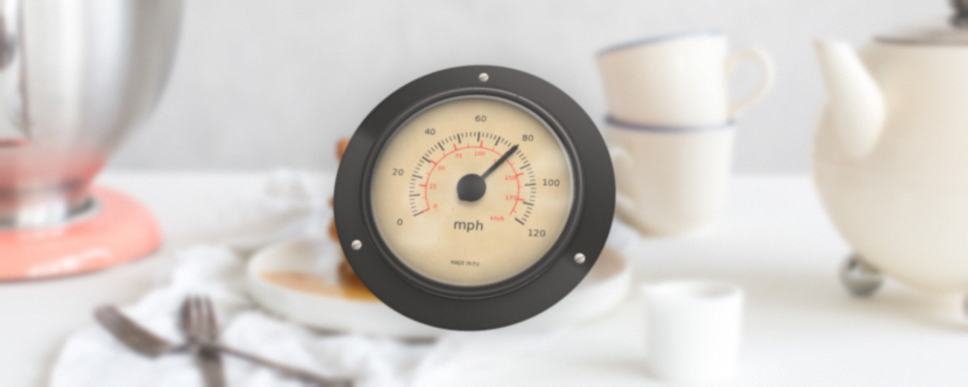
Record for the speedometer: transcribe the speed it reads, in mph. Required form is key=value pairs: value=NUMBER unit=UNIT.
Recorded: value=80 unit=mph
